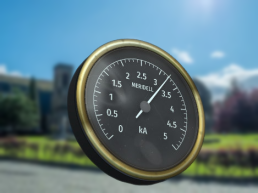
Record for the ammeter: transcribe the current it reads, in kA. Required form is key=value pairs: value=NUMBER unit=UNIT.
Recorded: value=3.2 unit=kA
